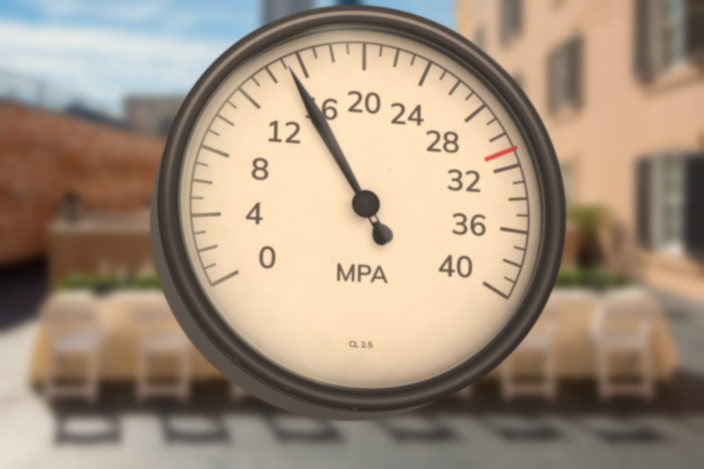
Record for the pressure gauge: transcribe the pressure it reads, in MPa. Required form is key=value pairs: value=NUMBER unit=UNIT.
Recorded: value=15 unit=MPa
